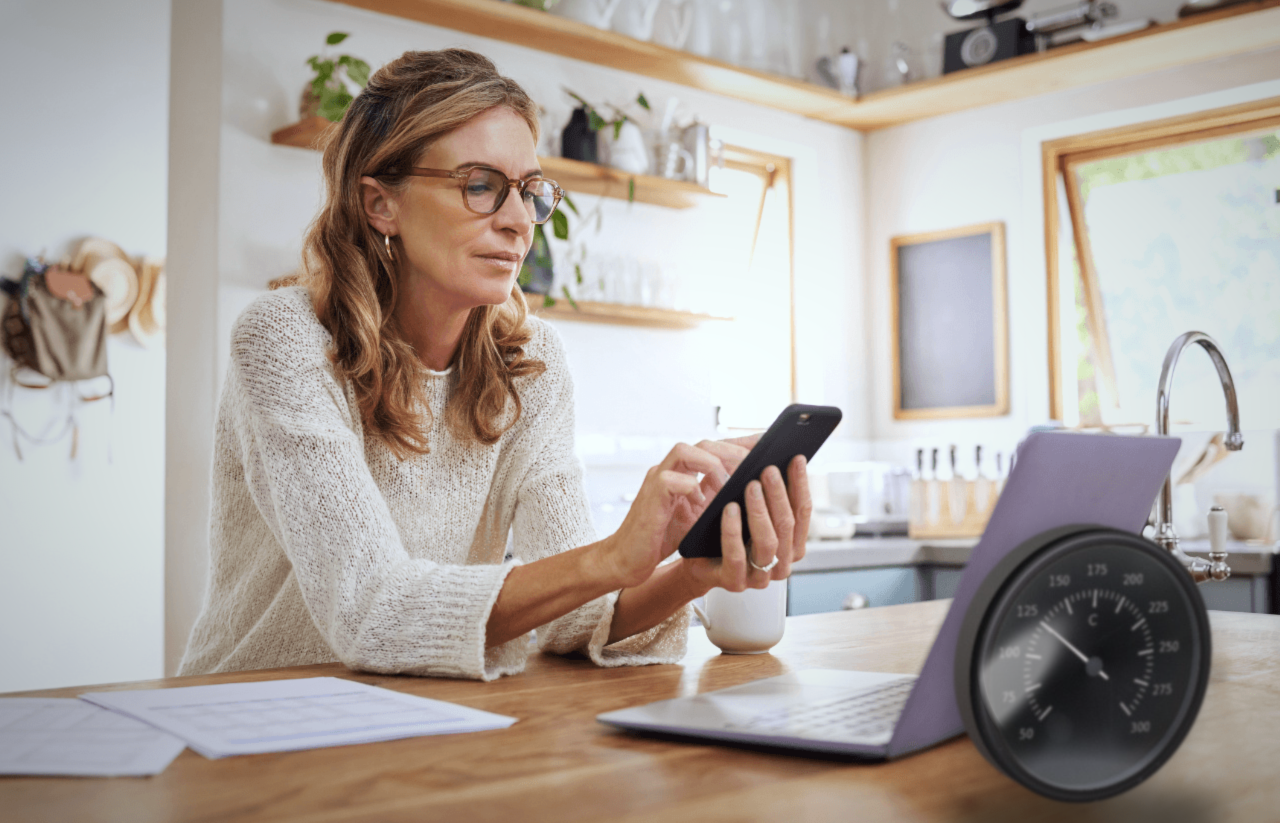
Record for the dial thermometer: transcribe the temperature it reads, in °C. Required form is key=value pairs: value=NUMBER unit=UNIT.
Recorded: value=125 unit=°C
